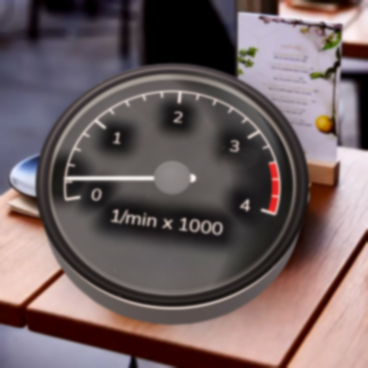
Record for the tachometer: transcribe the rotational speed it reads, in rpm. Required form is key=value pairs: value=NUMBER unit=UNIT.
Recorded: value=200 unit=rpm
